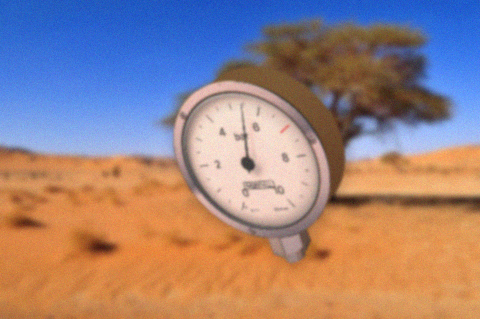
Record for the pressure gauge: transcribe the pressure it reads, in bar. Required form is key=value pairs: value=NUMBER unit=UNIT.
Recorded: value=5.5 unit=bar
